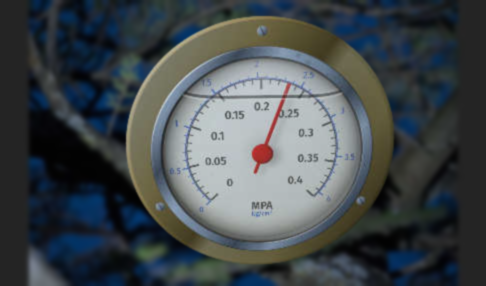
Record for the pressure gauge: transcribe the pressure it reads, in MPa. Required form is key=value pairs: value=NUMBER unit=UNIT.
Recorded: value=0.23 unit=MPa
